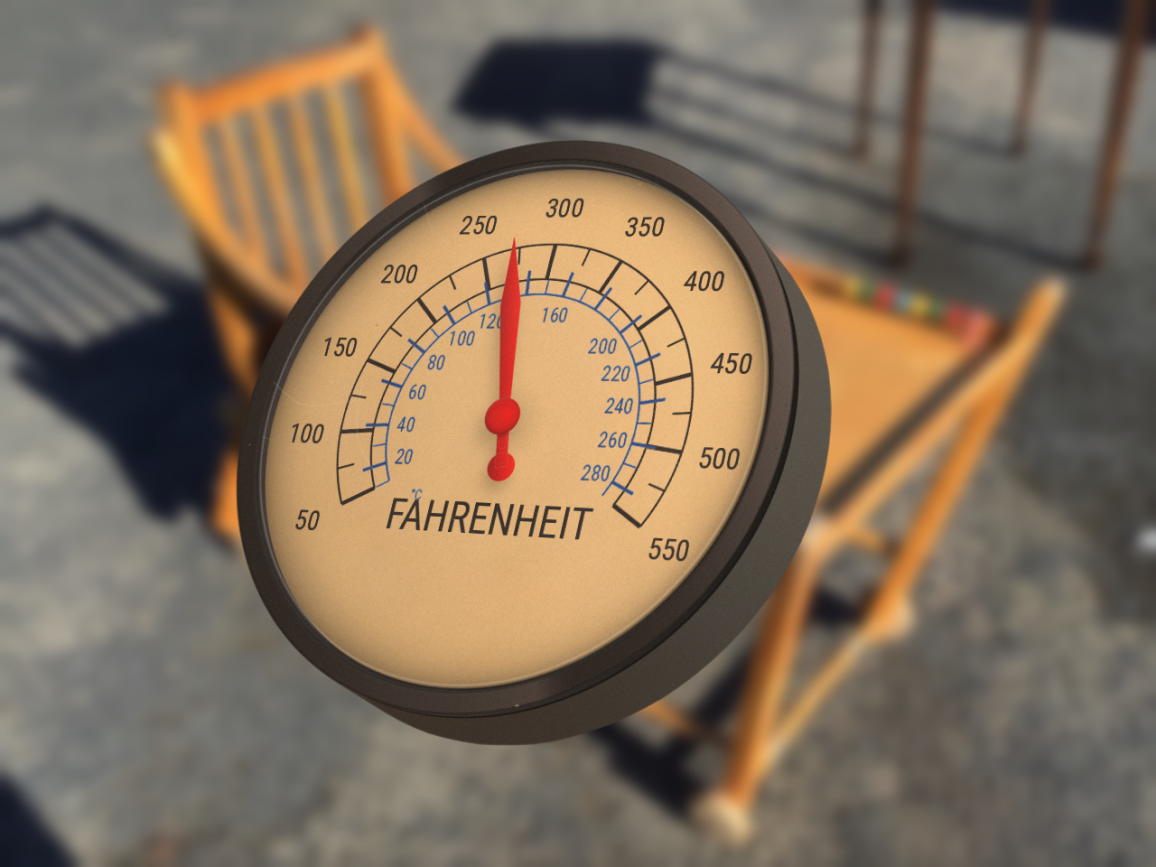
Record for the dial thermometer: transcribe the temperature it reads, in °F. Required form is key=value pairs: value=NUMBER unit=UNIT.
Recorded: value=275 unit=°F
